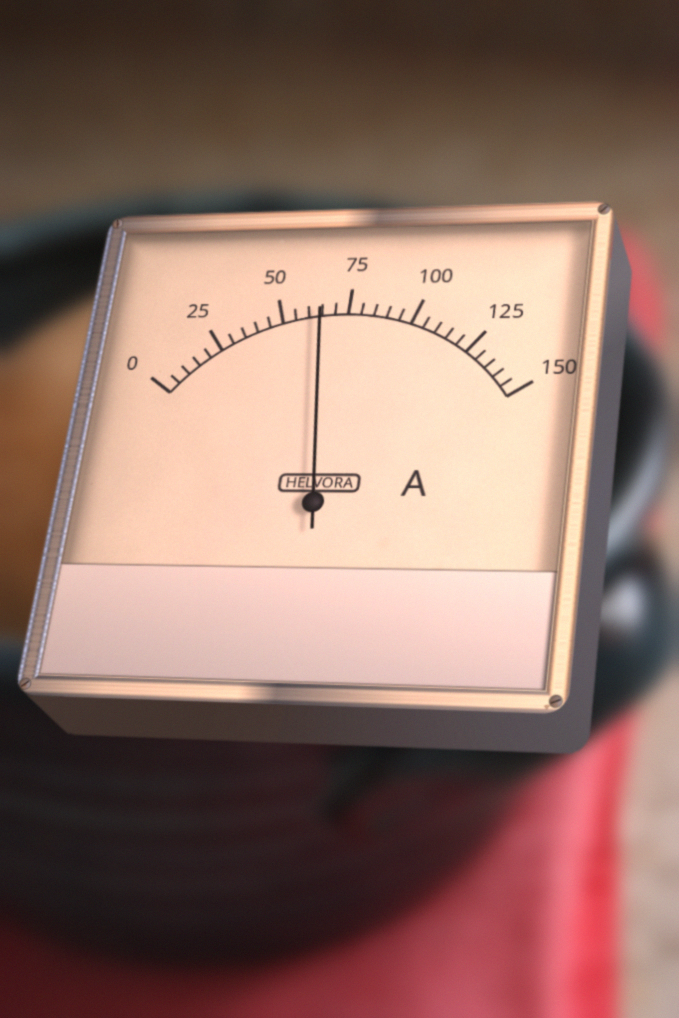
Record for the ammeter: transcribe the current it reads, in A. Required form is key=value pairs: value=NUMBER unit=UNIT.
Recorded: value=65 unit=A
